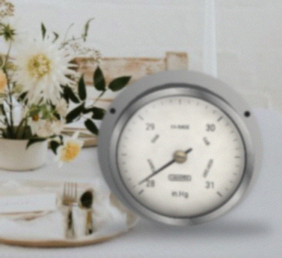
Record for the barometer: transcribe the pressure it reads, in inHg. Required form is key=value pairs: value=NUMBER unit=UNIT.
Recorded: value=28.1 unit=inHg
